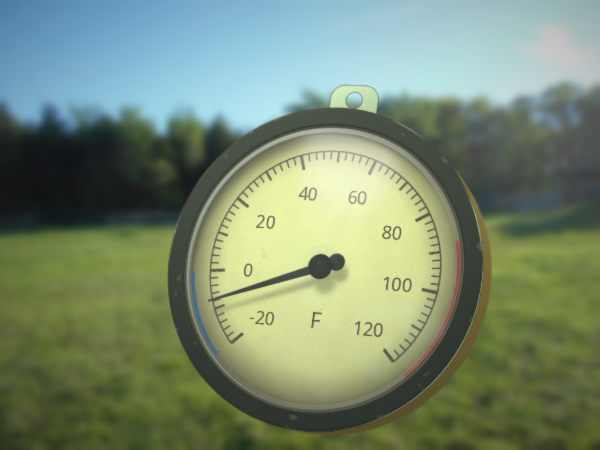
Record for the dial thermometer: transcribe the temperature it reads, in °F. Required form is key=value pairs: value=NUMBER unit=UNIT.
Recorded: value=-8 unit=°F
